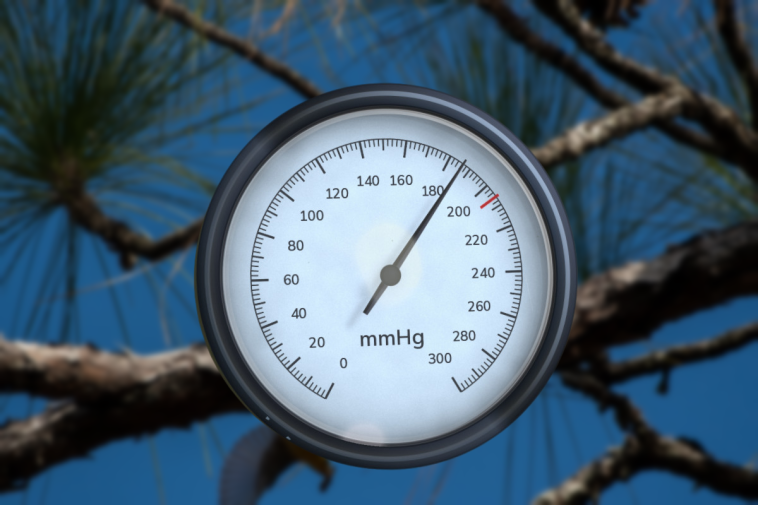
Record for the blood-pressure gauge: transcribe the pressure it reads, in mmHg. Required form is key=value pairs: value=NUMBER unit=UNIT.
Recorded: value=186 unit=mmHg
